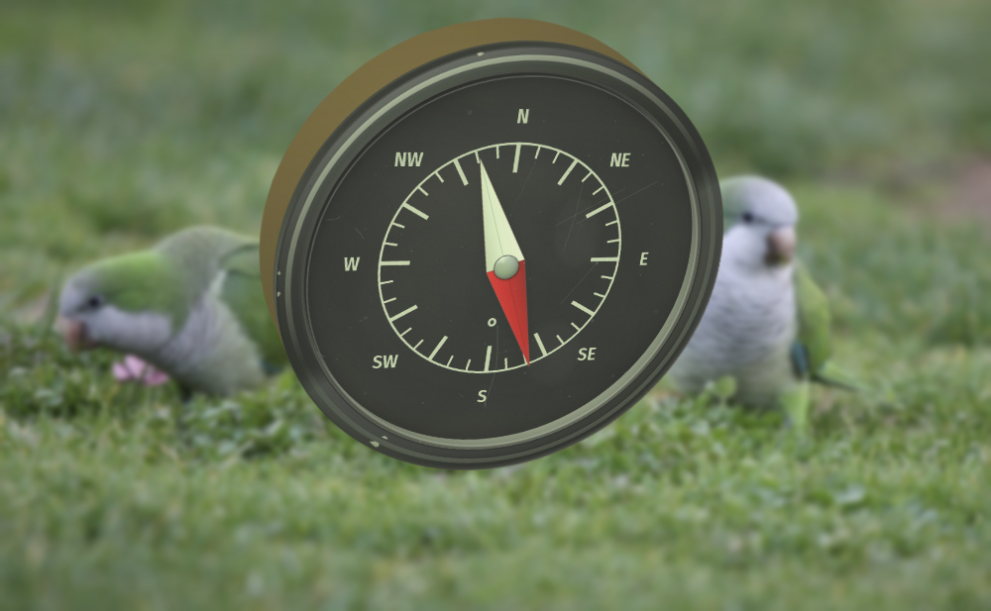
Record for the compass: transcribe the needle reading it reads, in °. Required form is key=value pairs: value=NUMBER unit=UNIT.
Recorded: value=160 unit=°
